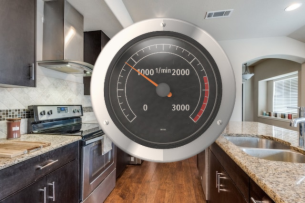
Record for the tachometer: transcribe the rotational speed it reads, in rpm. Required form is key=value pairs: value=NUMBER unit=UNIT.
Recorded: value=900 unit=rpm
